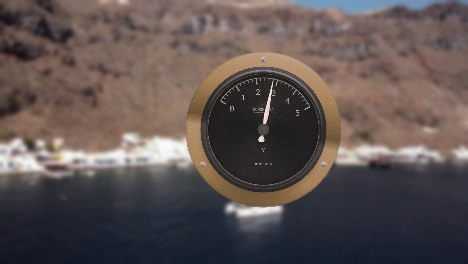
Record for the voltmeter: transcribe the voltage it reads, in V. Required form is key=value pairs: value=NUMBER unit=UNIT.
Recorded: value=2.8 unit=V
